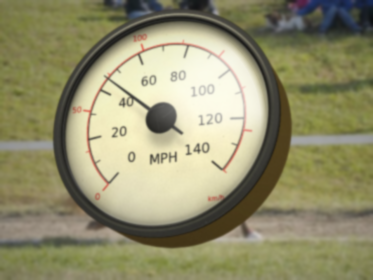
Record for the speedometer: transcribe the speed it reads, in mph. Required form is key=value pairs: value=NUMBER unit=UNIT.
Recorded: value=45 unit=mph
